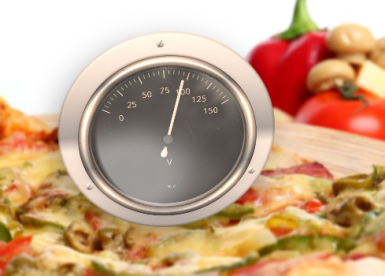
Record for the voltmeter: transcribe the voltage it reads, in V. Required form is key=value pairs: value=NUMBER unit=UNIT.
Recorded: value=95 unit=V
